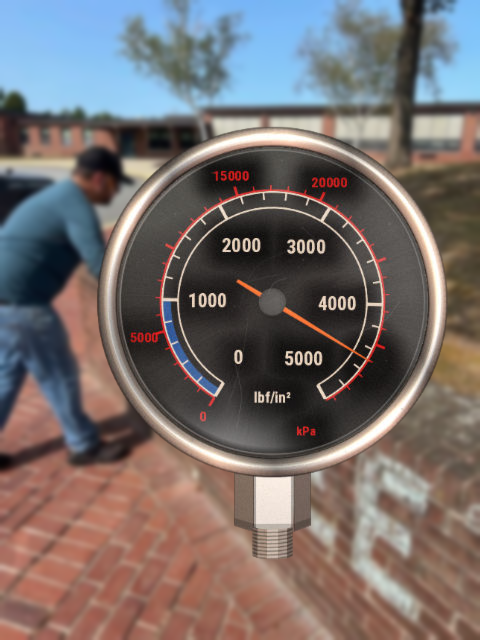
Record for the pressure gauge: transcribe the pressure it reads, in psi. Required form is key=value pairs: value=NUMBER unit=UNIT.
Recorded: value=4500 unit=psi
